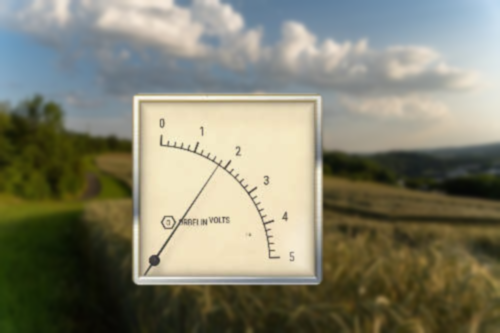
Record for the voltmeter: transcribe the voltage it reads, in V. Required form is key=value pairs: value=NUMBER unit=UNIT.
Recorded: value=1.8 unit=V
